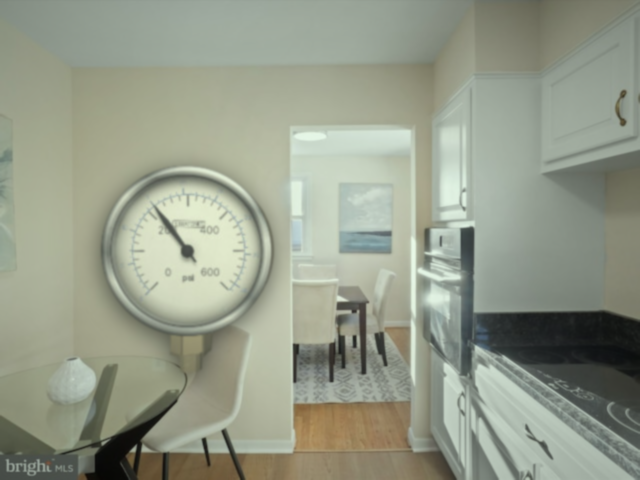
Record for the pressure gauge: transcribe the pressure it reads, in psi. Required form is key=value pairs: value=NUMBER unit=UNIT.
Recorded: value=220 unit=psi
